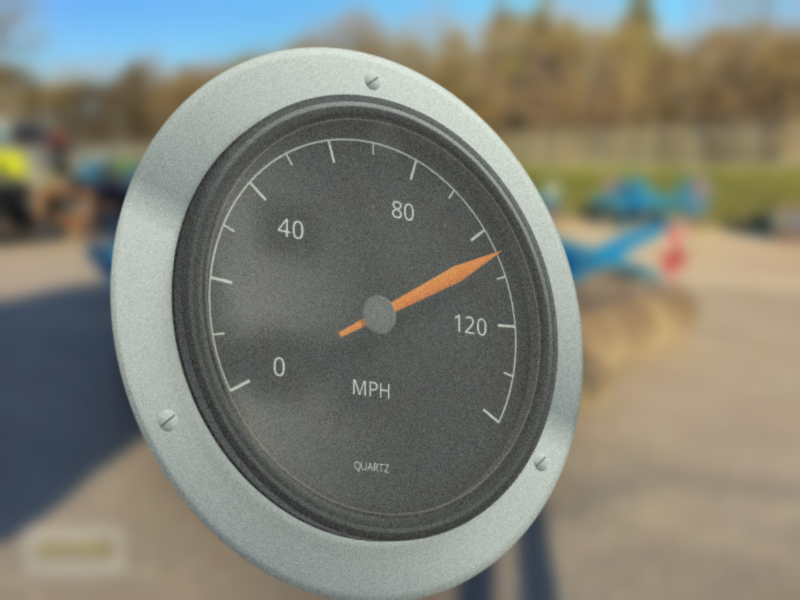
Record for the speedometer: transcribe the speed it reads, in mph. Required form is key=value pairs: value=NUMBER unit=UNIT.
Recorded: value=105 unit=mph
